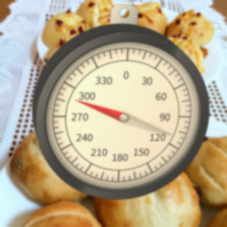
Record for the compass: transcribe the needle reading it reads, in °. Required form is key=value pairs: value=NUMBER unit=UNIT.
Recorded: value=290 unit=°
